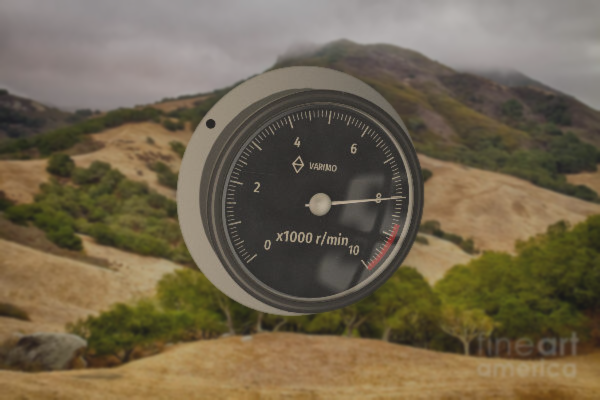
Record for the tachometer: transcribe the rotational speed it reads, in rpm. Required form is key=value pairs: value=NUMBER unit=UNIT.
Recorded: value=8000 unit=rpm
